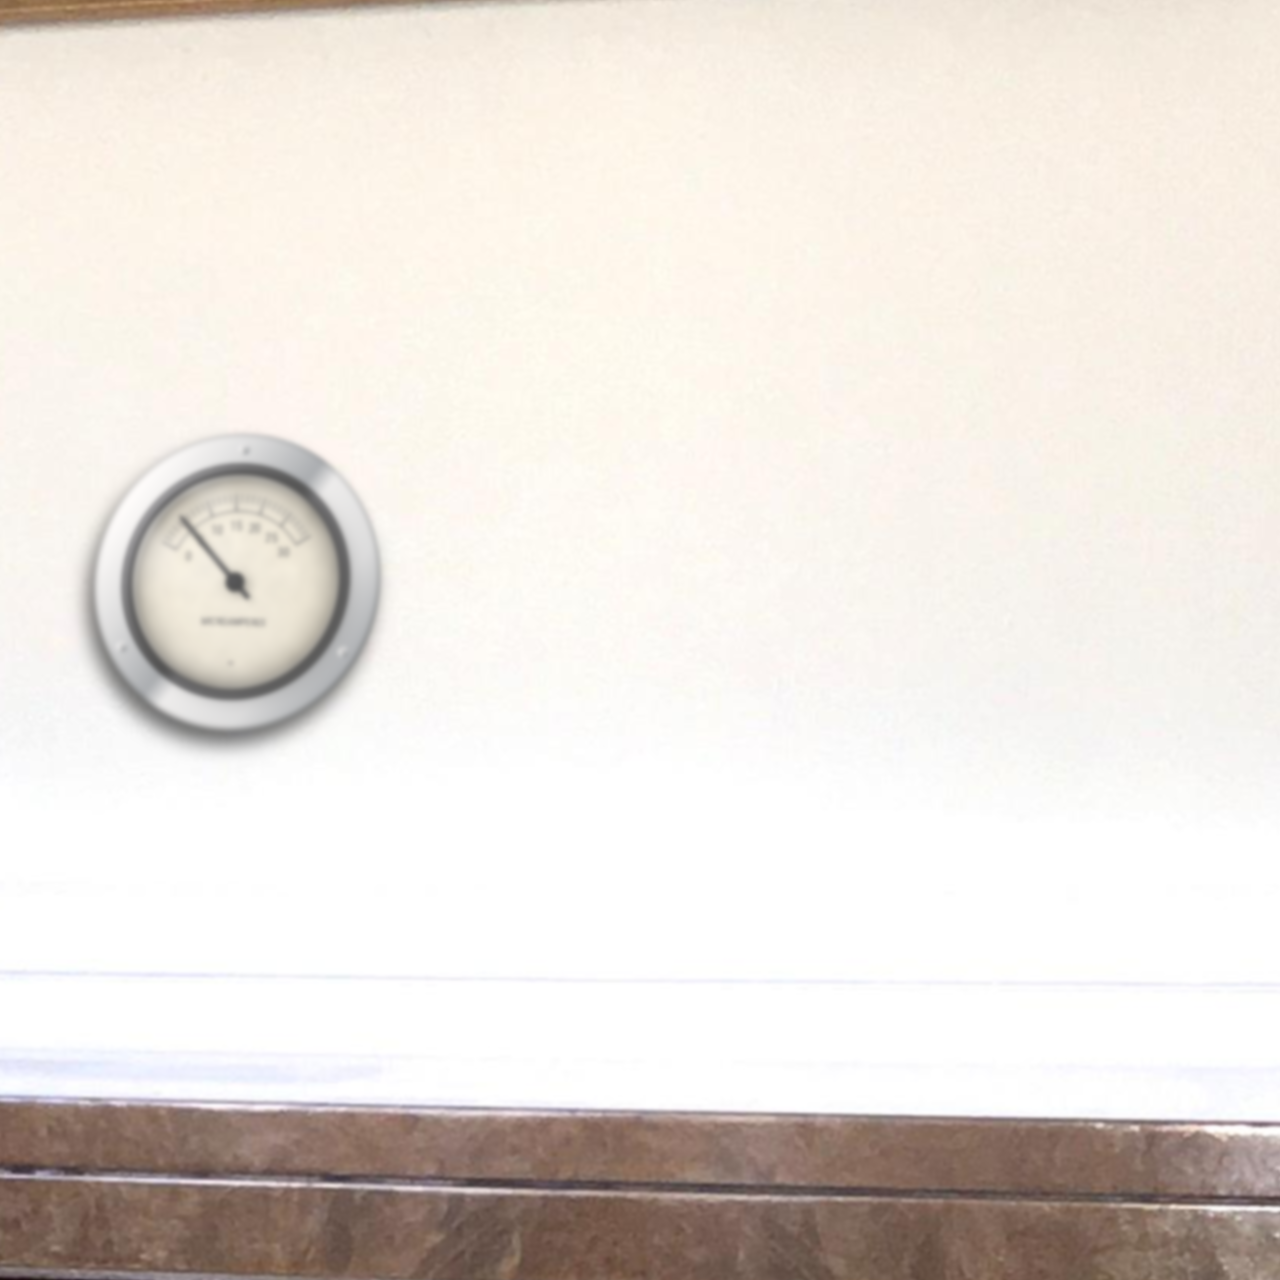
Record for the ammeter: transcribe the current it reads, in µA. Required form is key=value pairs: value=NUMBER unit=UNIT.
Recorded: value=5 unit=µA
